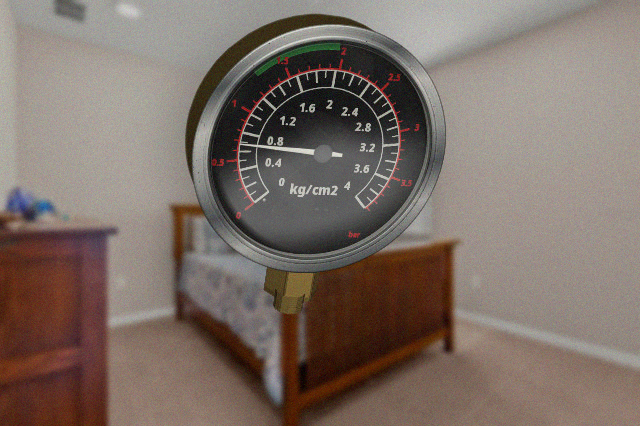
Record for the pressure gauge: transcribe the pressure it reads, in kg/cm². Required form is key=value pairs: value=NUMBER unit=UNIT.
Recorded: value=0.7 unit=kg/cm²
